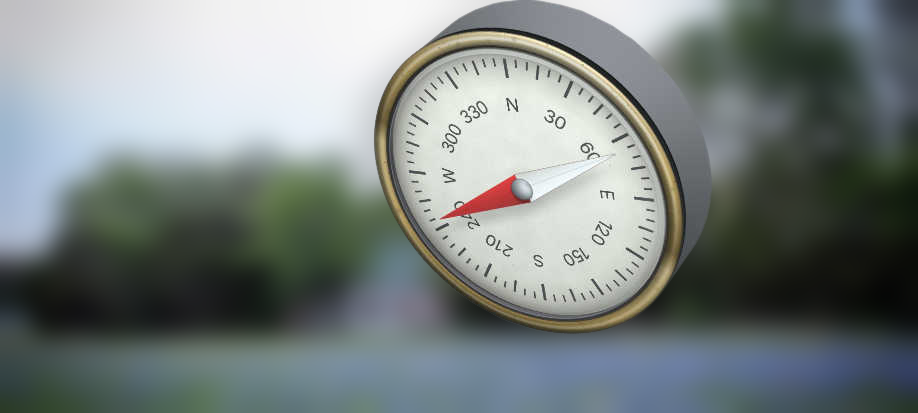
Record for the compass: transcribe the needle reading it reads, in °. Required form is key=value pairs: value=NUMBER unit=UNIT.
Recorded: value=245 unit=°
